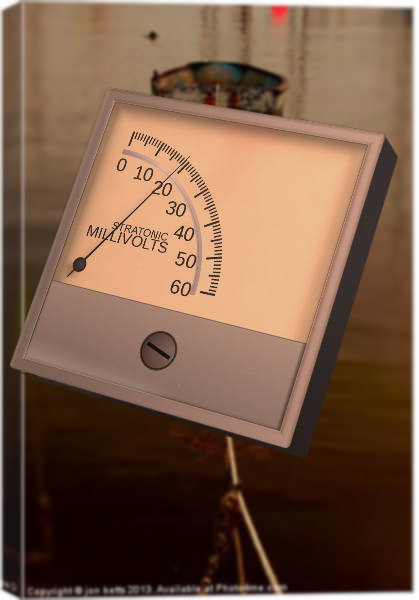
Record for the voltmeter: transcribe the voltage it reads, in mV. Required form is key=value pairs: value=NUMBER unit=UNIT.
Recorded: value=20 unit=mV
